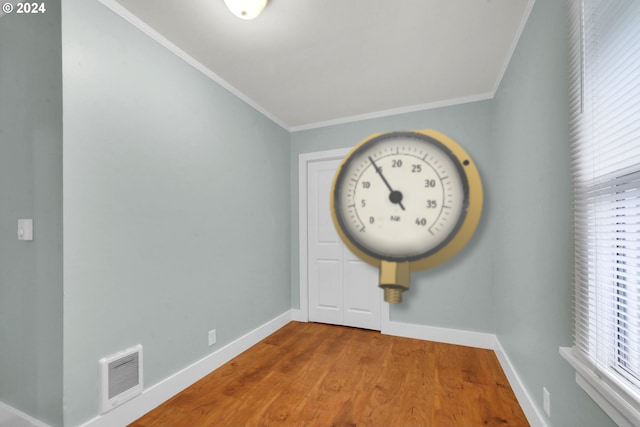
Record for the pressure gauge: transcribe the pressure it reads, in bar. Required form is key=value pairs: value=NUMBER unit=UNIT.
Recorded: value=15 unit=bar
